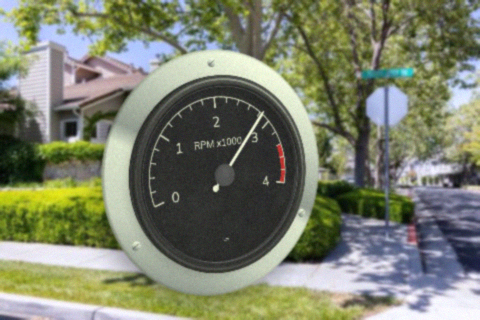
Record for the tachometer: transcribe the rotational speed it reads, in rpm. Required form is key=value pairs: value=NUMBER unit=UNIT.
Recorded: value=2800 unit=rpm
